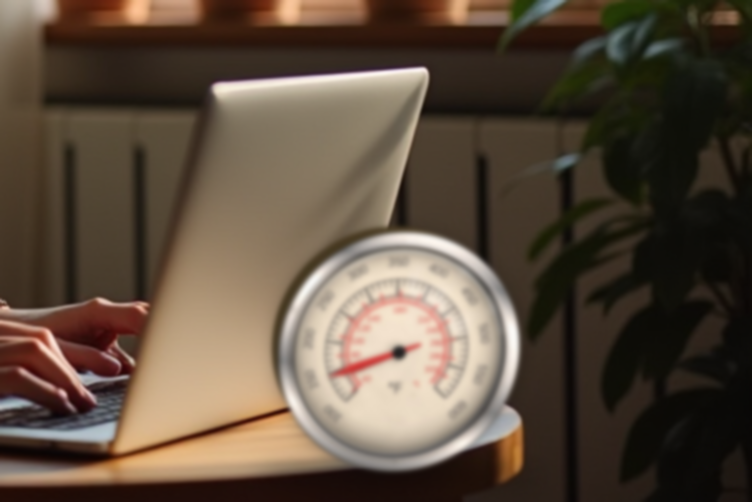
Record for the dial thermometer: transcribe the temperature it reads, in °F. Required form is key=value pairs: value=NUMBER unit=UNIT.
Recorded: value=150 unit=°F
